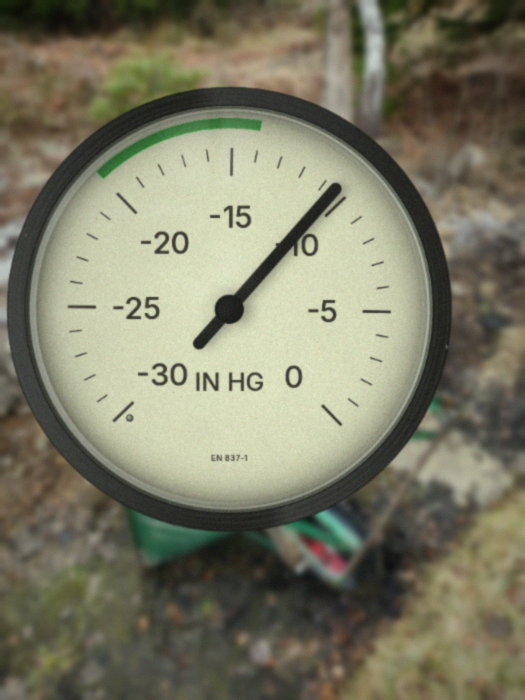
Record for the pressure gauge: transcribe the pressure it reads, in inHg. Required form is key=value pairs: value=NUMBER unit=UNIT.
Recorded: value=-10.5 unit=inHg
